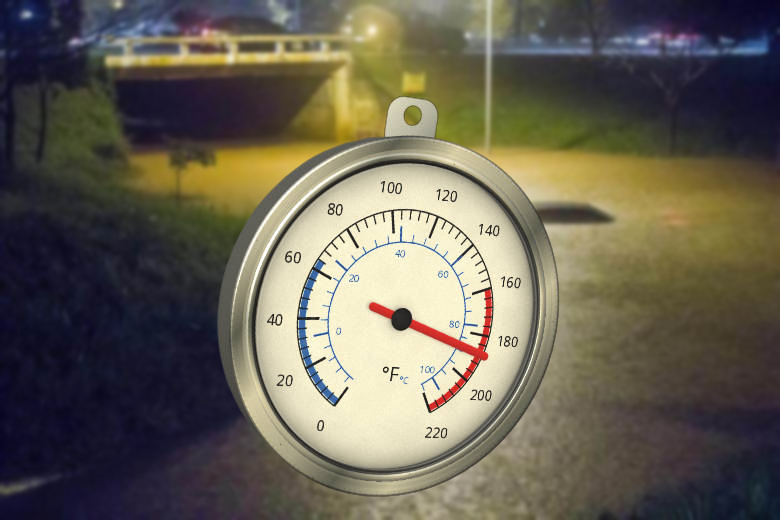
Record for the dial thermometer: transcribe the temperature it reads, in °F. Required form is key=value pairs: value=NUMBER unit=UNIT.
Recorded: value=188 unit=°F
